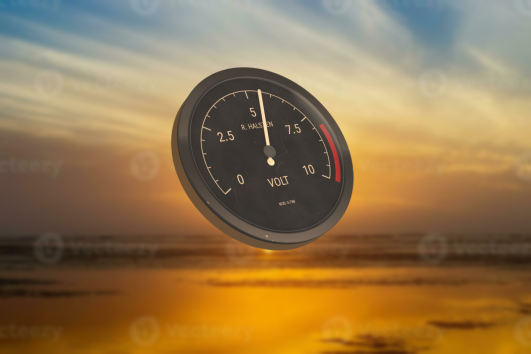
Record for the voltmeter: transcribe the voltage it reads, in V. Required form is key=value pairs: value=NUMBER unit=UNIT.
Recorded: value=5.5 unit=V
